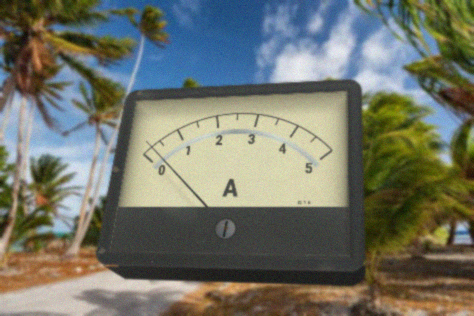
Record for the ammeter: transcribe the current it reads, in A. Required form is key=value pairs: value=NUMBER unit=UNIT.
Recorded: value=0.25 unit=A
